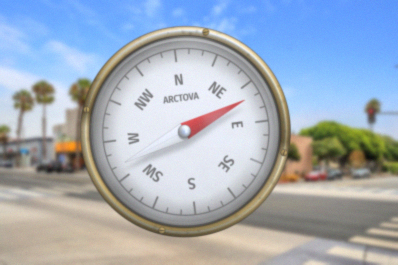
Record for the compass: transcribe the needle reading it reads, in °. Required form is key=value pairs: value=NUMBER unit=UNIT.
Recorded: value=70 unit=°
